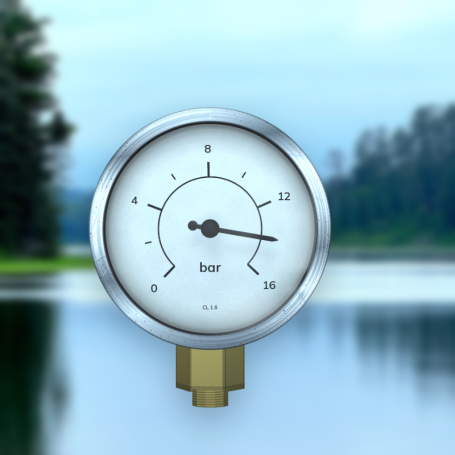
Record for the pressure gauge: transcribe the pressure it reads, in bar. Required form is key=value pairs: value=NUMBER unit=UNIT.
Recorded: value=14 unit=bar
